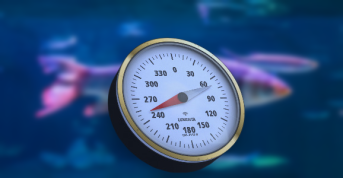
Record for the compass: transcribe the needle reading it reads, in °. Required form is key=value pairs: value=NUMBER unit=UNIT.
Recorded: value=250 unit=°
